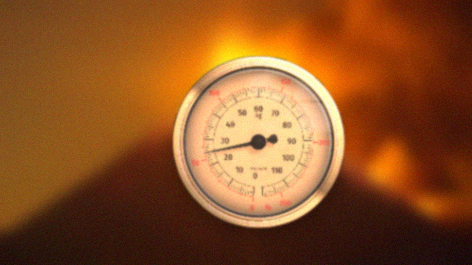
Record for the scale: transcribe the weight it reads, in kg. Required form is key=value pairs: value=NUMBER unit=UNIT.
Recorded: value=25 unit=kg
